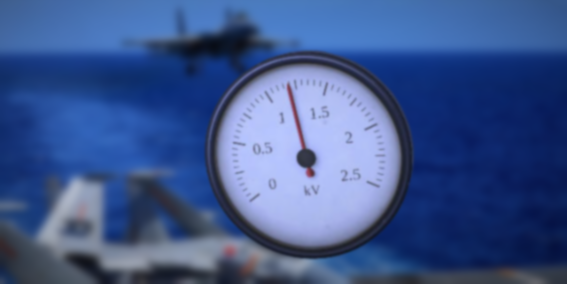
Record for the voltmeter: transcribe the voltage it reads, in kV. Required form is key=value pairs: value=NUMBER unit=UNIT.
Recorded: value=1.2 unit=kV
